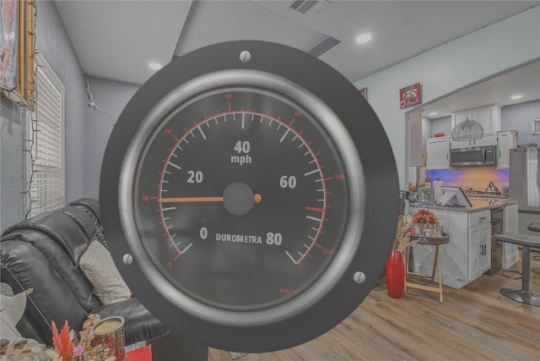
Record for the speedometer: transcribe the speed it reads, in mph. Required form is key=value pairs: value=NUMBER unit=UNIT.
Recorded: value=12 unit=mph
